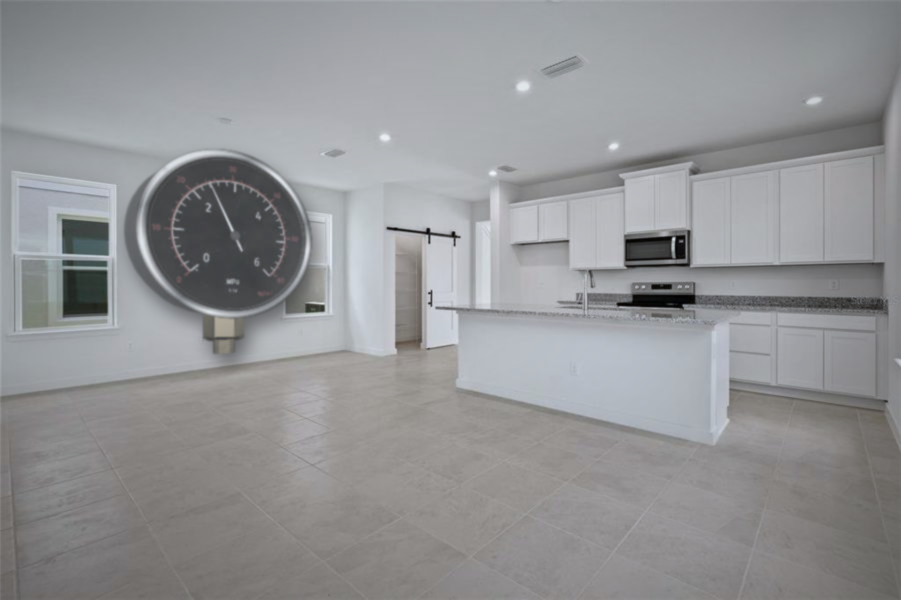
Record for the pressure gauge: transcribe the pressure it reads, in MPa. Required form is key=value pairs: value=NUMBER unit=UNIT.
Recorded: value=2.4 unit=MPa
